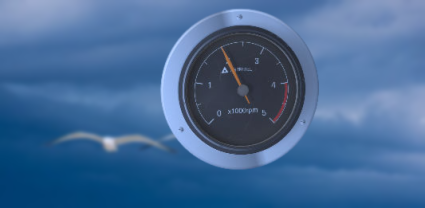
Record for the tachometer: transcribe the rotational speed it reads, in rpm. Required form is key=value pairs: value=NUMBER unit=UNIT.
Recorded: value=2000 unit=rpm
